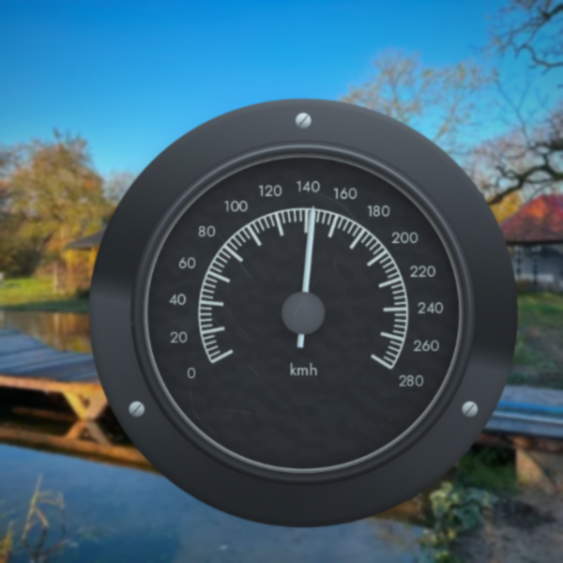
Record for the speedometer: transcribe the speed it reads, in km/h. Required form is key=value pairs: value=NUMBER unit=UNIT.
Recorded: value=144 unit=km/h
